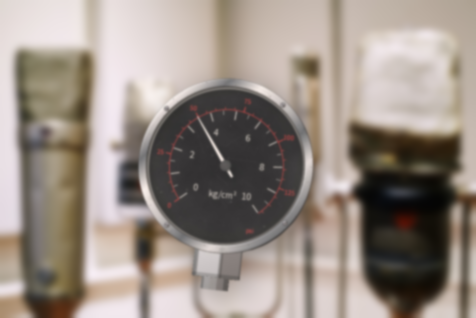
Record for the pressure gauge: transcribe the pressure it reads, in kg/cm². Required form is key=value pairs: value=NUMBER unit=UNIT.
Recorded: value=3.5 unit=kg/cm²
